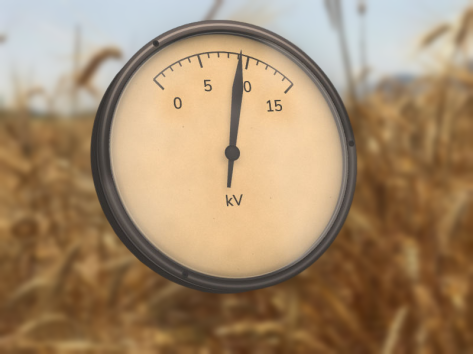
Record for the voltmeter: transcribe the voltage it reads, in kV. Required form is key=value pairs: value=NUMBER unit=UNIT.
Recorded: value=9 unit=kV
